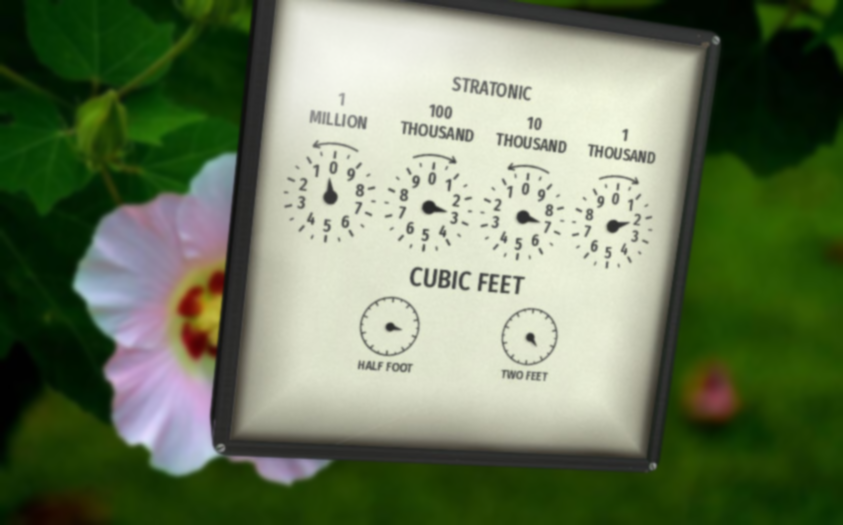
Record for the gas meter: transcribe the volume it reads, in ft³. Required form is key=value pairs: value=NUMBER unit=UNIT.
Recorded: value=27200 unit=ft³
